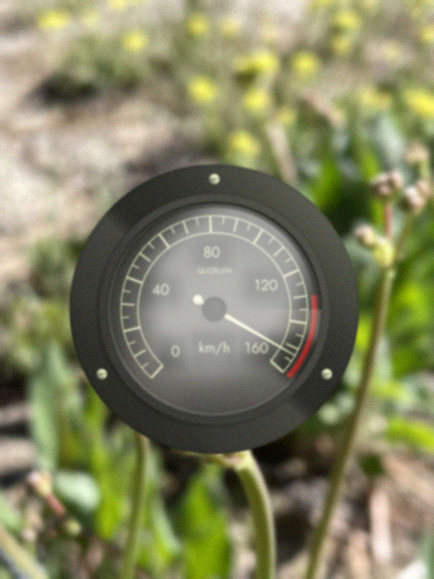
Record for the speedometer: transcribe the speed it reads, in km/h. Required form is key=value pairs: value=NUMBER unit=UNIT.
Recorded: value=152.5 unit=km/h
